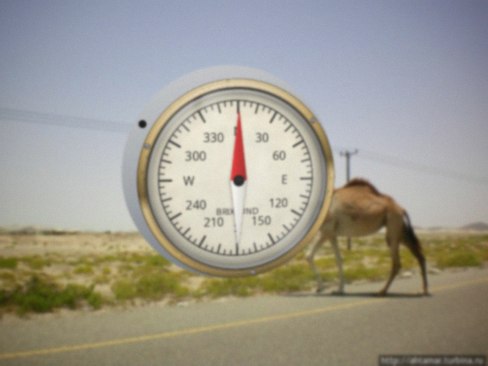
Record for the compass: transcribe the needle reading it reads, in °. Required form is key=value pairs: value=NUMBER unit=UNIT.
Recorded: value=0 unit=°
